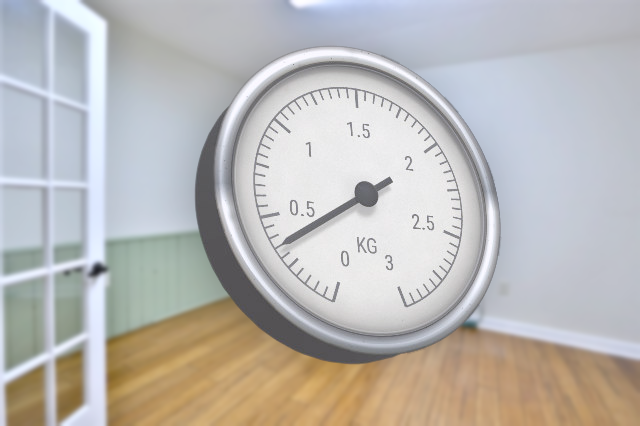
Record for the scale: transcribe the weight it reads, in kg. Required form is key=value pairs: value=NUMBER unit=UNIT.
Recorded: value=0.35 unit=kg
